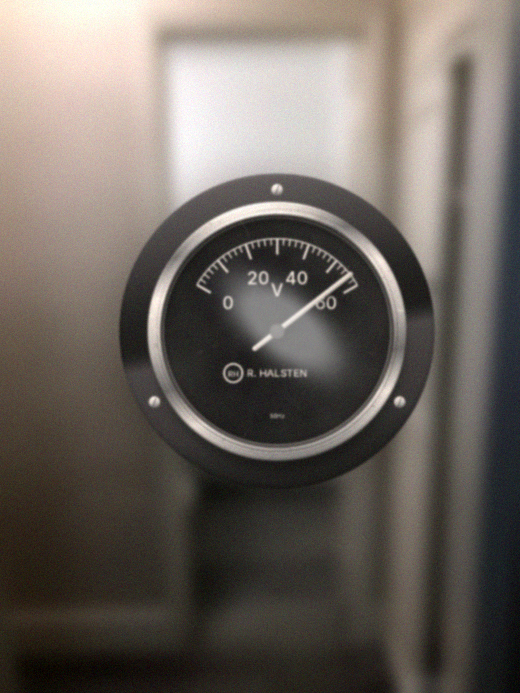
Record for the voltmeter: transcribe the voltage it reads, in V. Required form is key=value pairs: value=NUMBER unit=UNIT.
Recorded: value=56 unit=V
